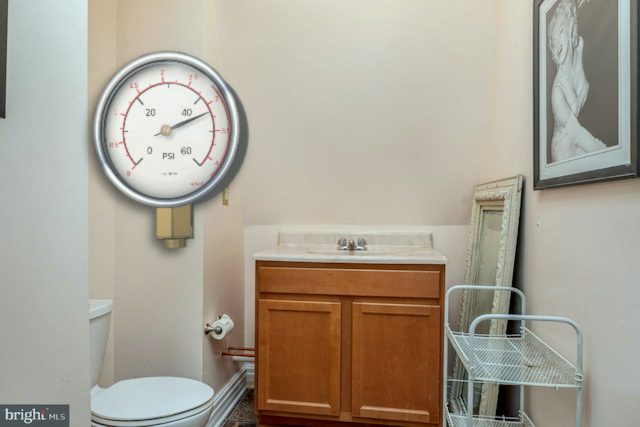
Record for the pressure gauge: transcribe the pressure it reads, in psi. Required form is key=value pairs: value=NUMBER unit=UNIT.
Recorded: value=45 unit=psi
